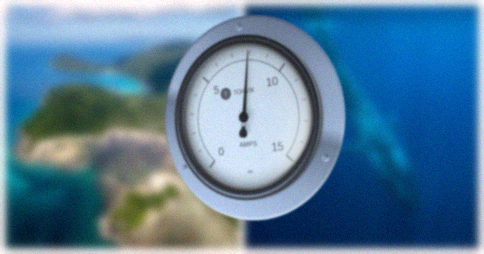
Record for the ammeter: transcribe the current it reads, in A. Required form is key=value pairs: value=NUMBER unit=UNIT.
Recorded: value=8 unit=A
